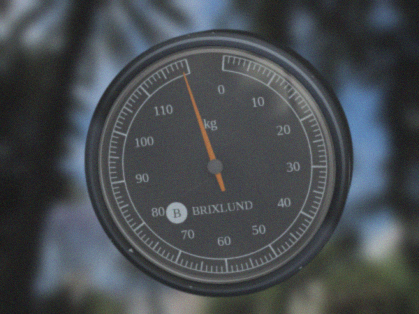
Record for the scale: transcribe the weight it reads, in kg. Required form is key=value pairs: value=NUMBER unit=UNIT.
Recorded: value=119 unit=kg
